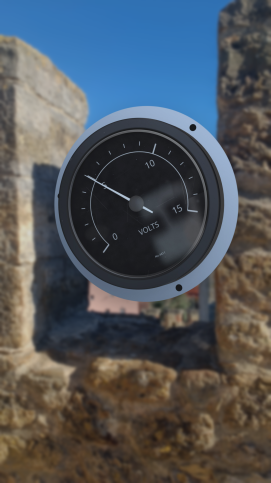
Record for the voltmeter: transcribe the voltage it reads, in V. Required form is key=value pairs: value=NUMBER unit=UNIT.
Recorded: value=5 unit=V
